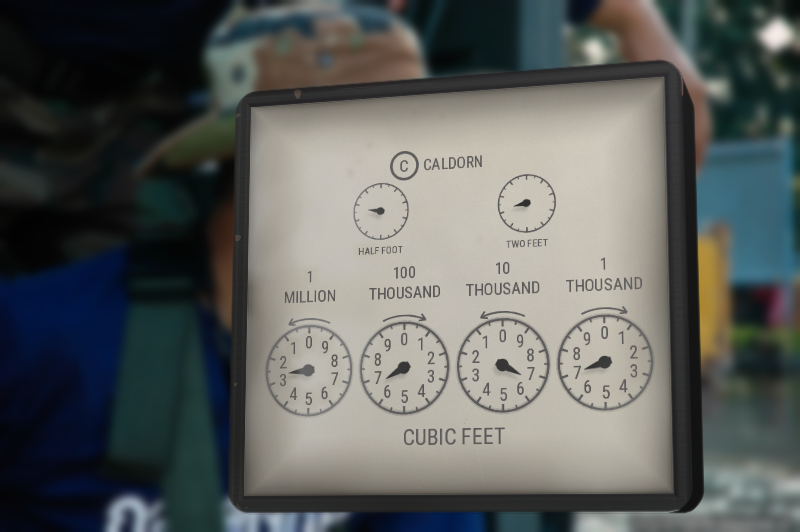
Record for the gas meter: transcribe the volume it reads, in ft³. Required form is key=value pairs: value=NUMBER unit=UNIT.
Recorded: value=266700 unit=ft³
